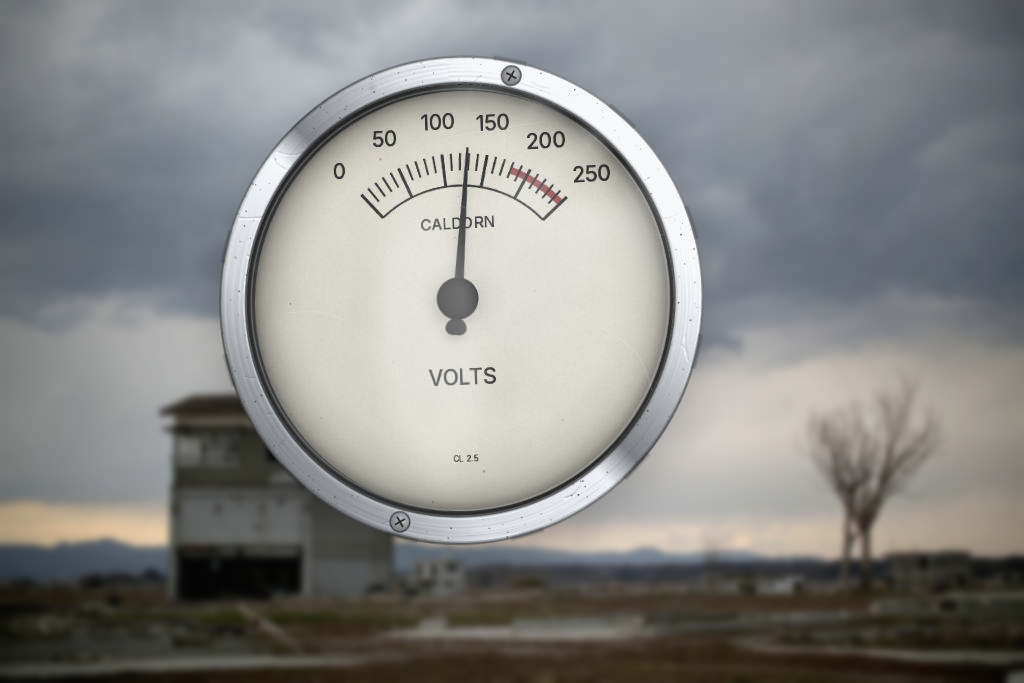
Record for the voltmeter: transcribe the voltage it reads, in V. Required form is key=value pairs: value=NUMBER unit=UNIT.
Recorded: value=130 unit=V
